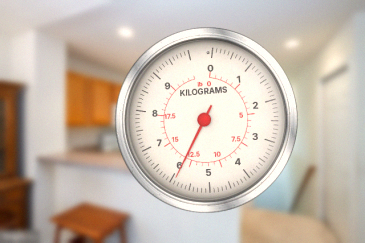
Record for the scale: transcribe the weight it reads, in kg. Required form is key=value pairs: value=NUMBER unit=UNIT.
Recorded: value=5.9 unit=kg
